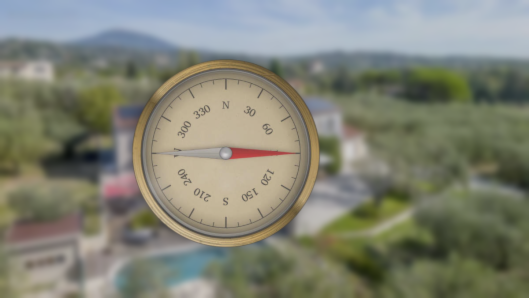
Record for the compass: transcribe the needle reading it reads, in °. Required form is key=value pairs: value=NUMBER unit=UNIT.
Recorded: value=90 unit=°
